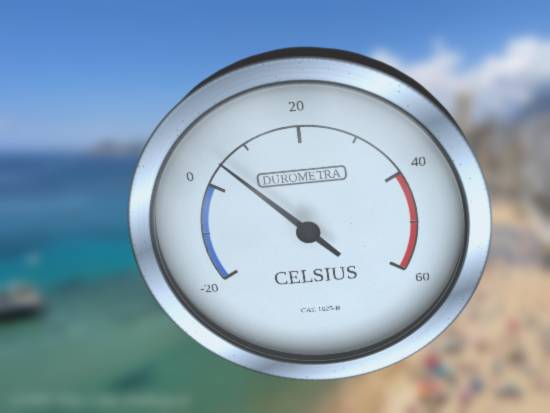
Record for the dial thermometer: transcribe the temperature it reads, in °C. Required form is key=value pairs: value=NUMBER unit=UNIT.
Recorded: value=5 unit=°C
